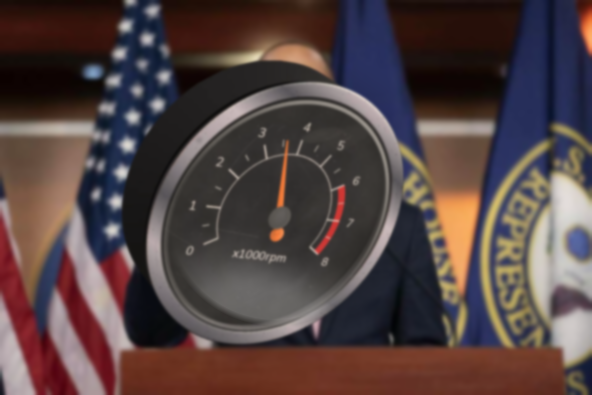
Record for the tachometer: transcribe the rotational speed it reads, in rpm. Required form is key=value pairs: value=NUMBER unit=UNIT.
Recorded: value=3500 unit=rpm
